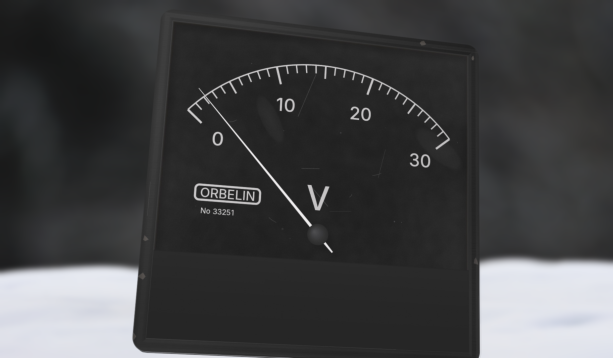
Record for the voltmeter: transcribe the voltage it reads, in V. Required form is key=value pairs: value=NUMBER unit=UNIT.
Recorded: value=2 unit=V
